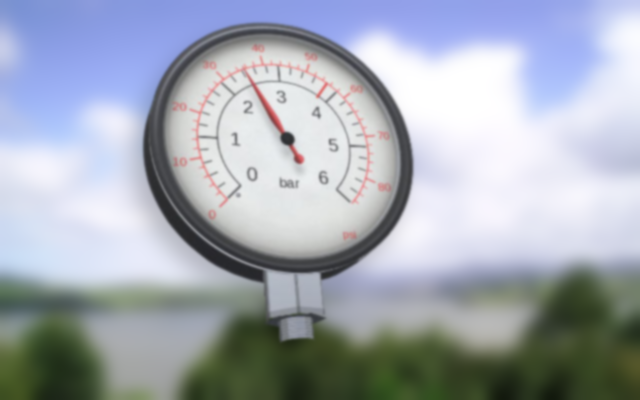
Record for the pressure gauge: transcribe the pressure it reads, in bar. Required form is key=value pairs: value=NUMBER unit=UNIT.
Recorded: value=2.4 unit=bar
